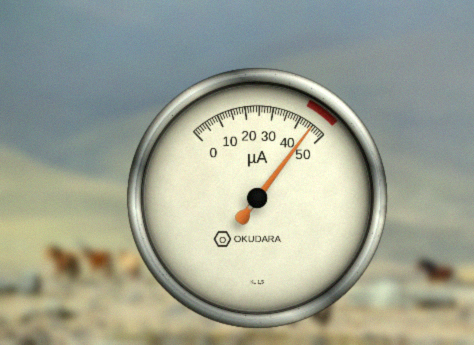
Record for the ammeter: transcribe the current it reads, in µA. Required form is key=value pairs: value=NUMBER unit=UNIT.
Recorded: value=45 unit=µA
